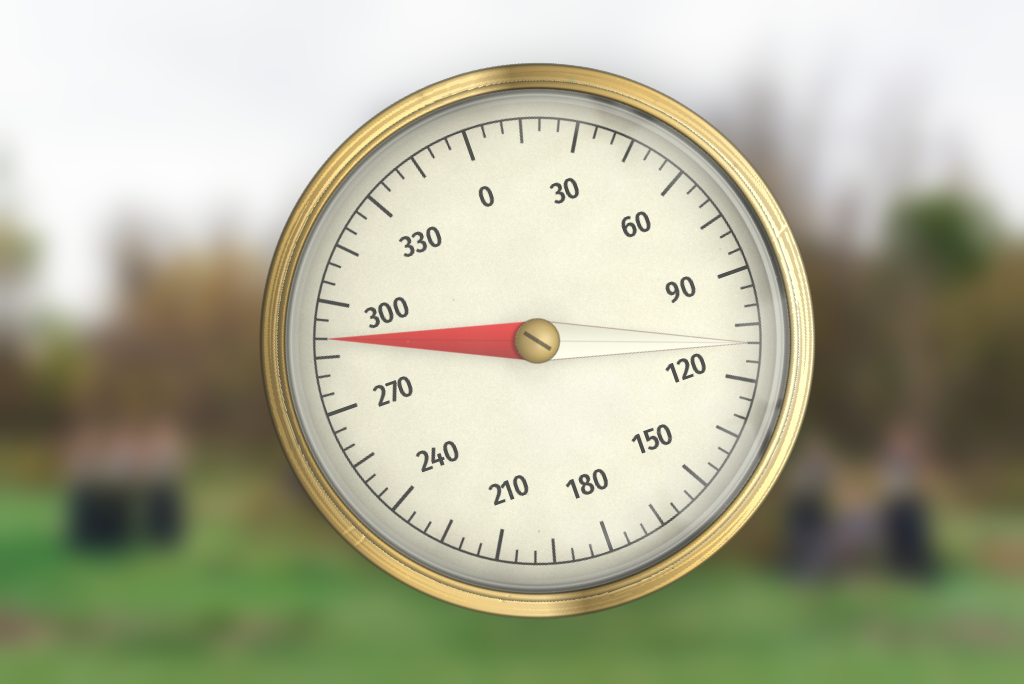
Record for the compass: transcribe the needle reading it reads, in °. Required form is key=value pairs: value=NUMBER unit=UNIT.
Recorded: value=290 unit=°
